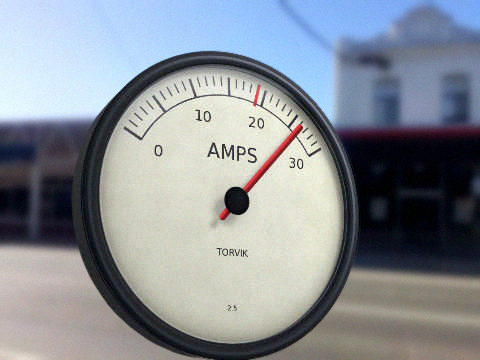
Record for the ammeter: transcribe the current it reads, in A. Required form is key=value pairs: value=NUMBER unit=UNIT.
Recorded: value=26 unit=A
